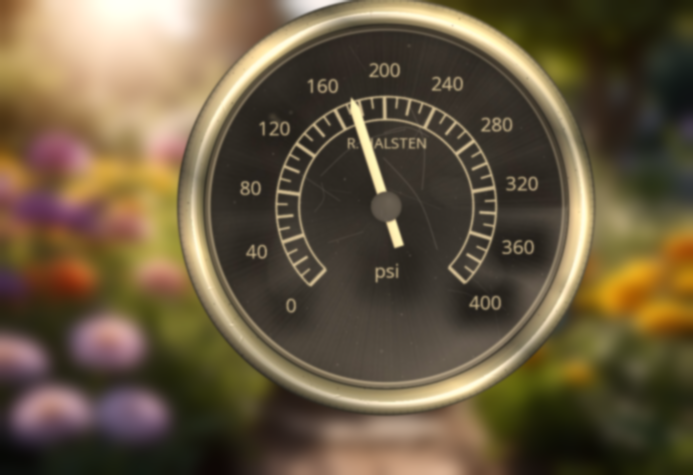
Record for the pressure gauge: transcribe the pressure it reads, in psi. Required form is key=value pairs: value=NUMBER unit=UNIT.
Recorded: value=175 unit=psi
